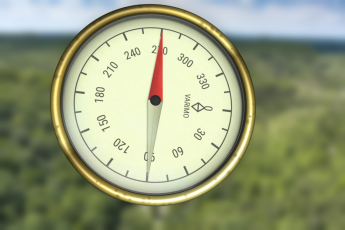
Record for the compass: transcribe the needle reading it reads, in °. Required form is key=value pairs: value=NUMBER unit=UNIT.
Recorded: value=270 unit=°
